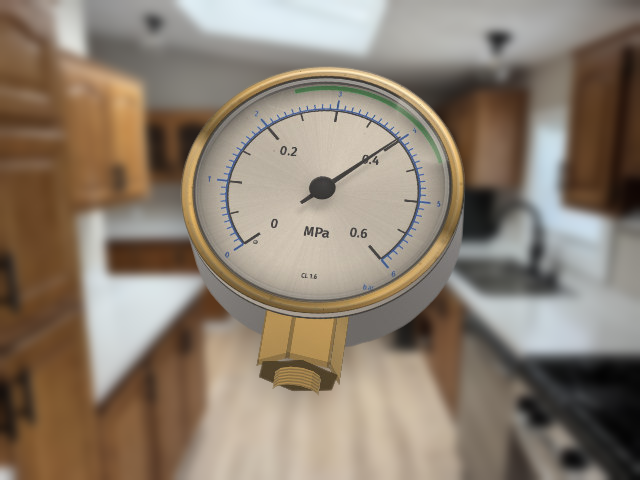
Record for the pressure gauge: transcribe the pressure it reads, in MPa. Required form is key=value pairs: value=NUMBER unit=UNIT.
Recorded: value=0.4 unit=MPa
